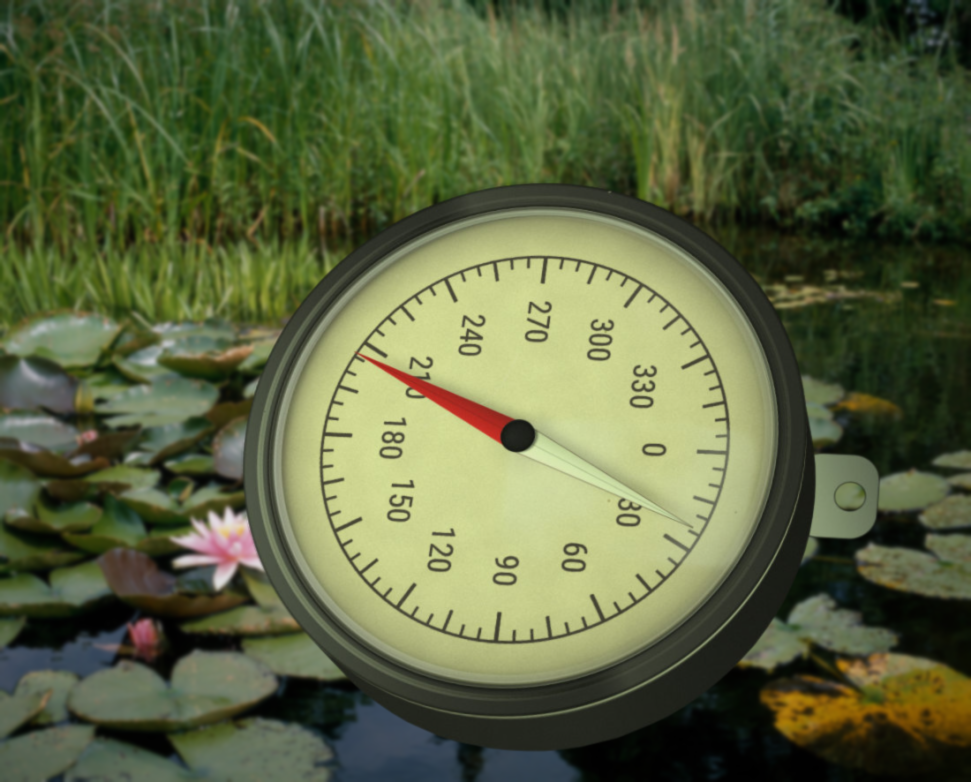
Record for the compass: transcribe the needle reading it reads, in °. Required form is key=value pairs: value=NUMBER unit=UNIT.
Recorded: value=205 unit=°
